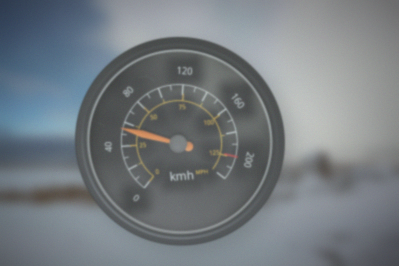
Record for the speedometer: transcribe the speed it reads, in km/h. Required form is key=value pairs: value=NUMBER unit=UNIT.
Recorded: value=55 unit=km/h
